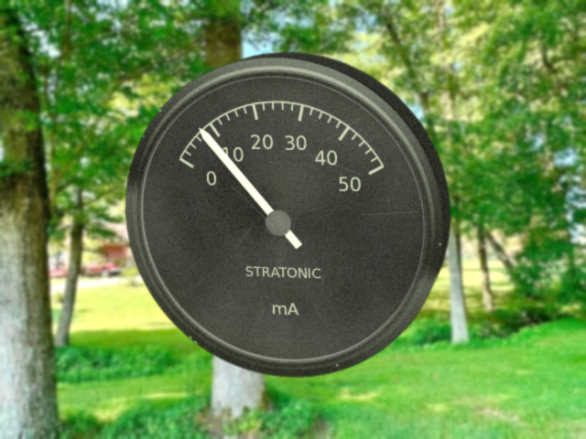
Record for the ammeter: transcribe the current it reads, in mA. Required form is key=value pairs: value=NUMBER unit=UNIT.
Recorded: value=8 unit=mA
